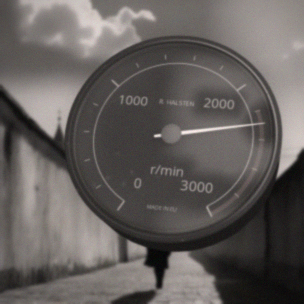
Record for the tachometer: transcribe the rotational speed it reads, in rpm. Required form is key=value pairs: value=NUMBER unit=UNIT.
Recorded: value=2300 unit=rpm
